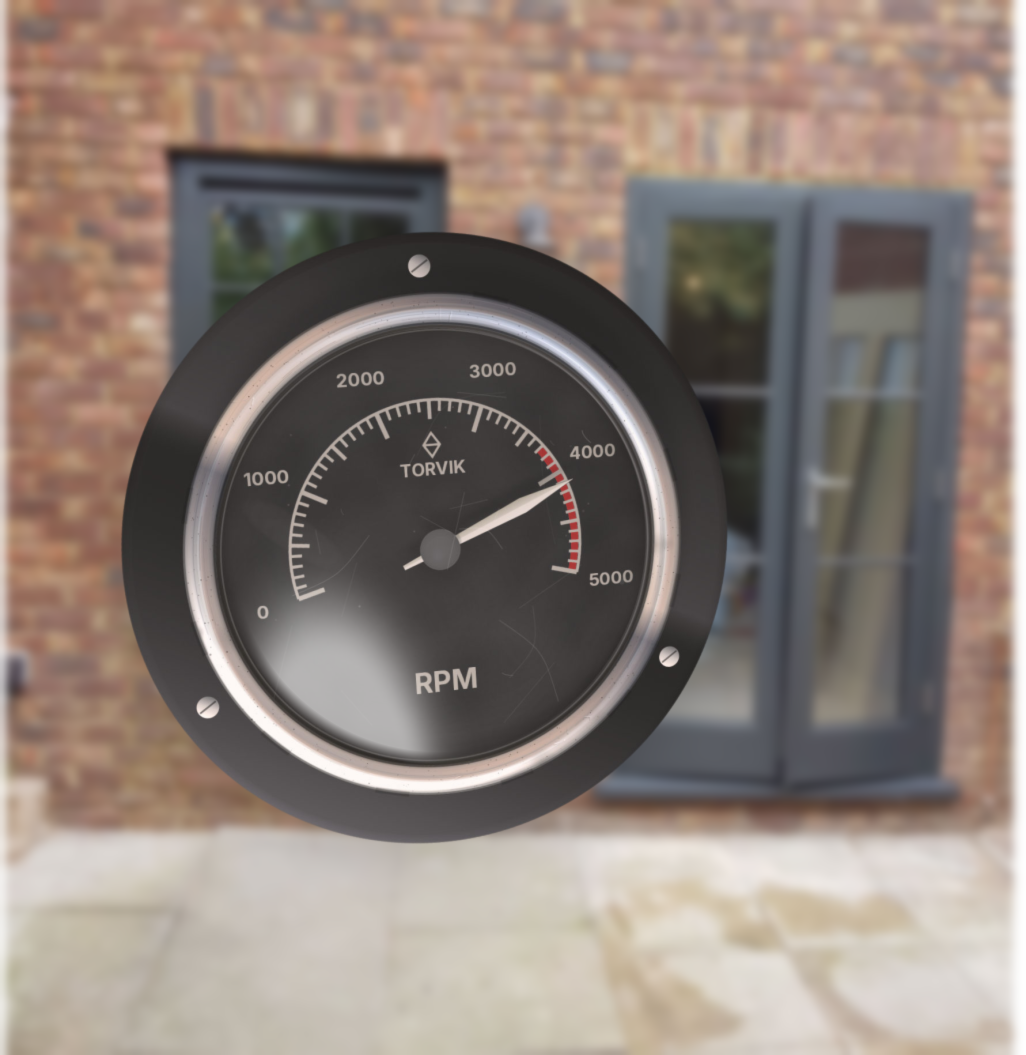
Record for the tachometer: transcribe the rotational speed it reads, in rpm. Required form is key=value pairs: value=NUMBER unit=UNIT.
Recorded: value=4100 unit=rpm
